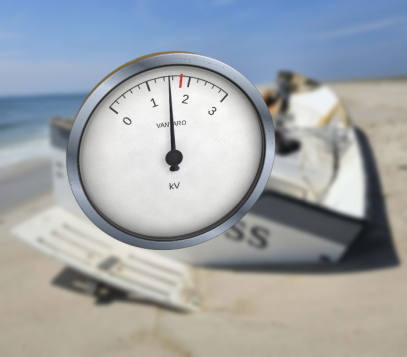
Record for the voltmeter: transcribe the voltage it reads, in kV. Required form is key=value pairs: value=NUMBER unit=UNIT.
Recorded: value=1.5 unit=kV
